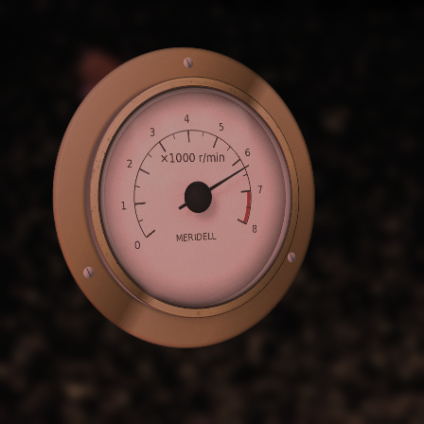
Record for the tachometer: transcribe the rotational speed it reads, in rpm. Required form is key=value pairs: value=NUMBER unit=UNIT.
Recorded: value=6250 unit=rpm
